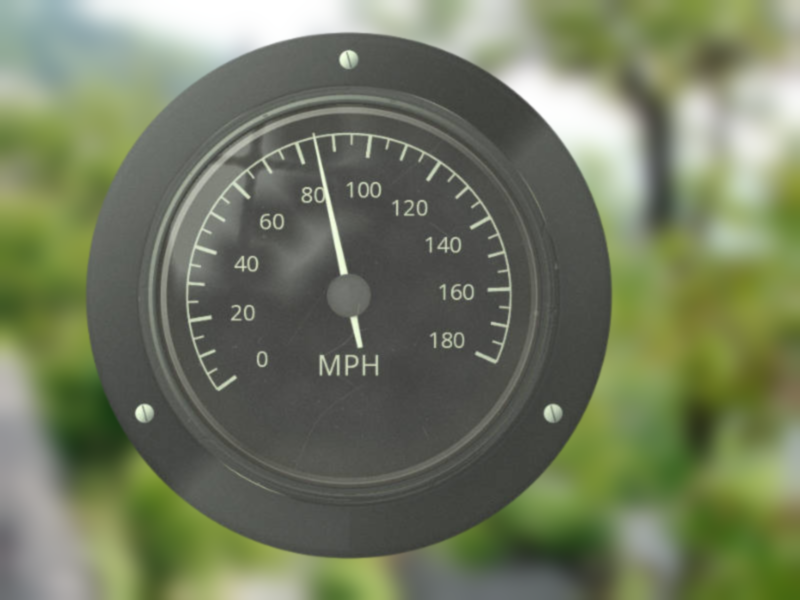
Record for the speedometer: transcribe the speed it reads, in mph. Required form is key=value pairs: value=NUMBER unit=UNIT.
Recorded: value=85 unit=mph
